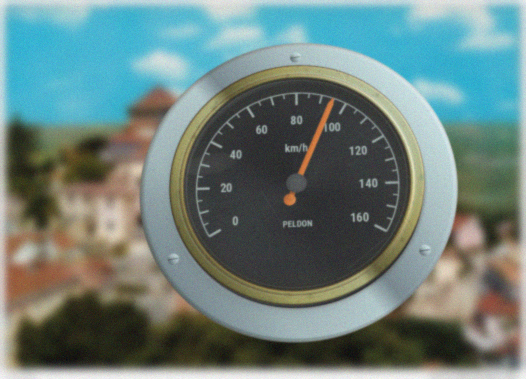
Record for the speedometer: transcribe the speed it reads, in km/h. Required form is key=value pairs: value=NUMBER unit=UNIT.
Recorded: value=95 unit=km/h
